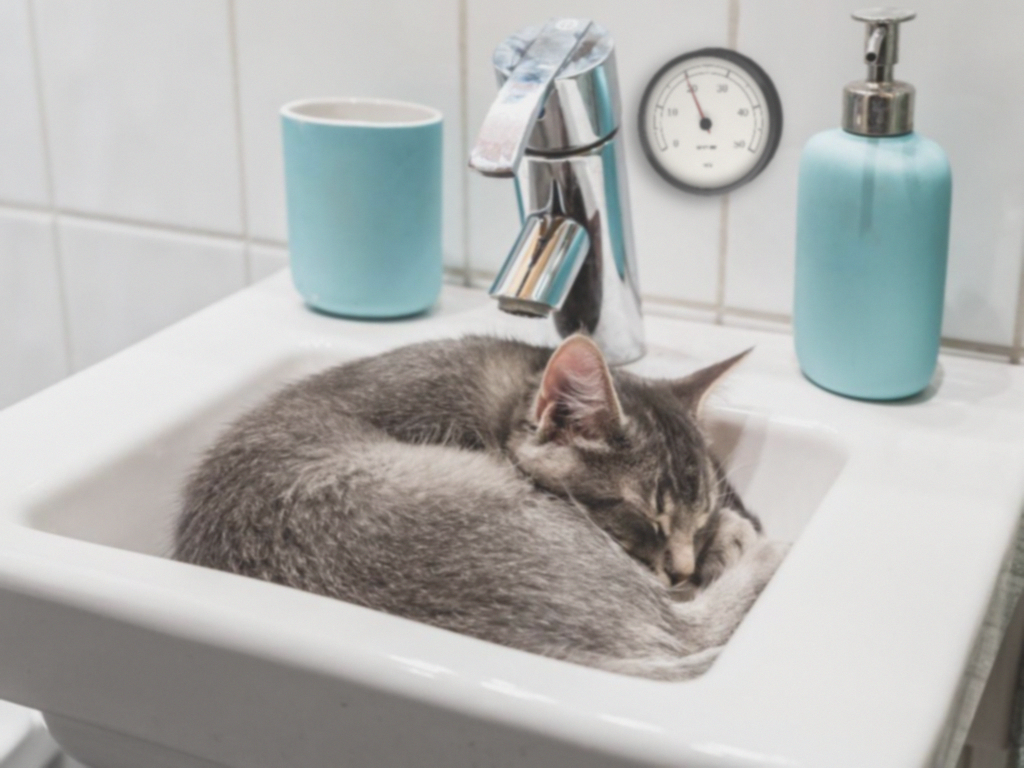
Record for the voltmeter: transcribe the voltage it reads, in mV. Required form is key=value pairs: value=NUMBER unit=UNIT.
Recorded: value=20 unit=mV
